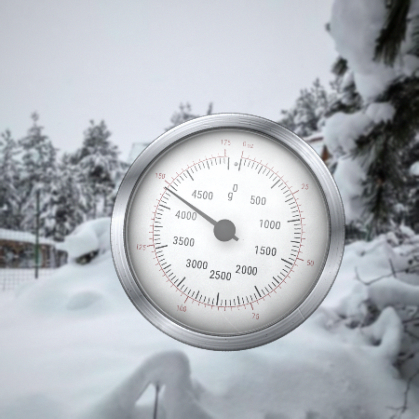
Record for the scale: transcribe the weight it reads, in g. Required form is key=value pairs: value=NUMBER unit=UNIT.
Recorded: value=4200 unit=g
